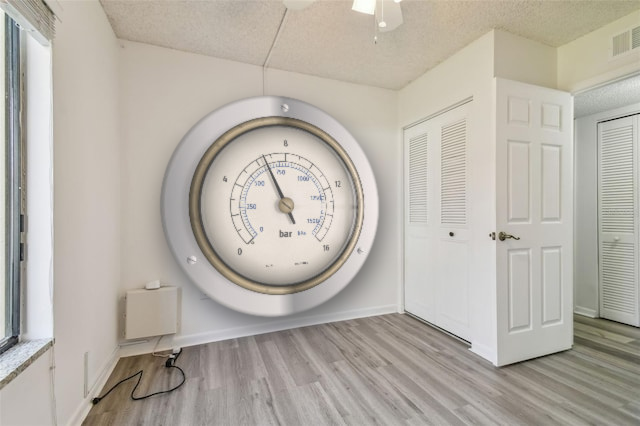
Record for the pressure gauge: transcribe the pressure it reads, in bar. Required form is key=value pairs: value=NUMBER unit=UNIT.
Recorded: value=6.5 unit=bar
